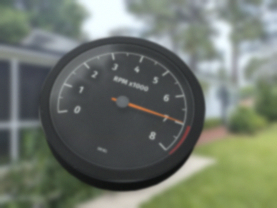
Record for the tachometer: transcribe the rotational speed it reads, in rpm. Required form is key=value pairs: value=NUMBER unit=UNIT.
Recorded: value=7000 unit=rpm
